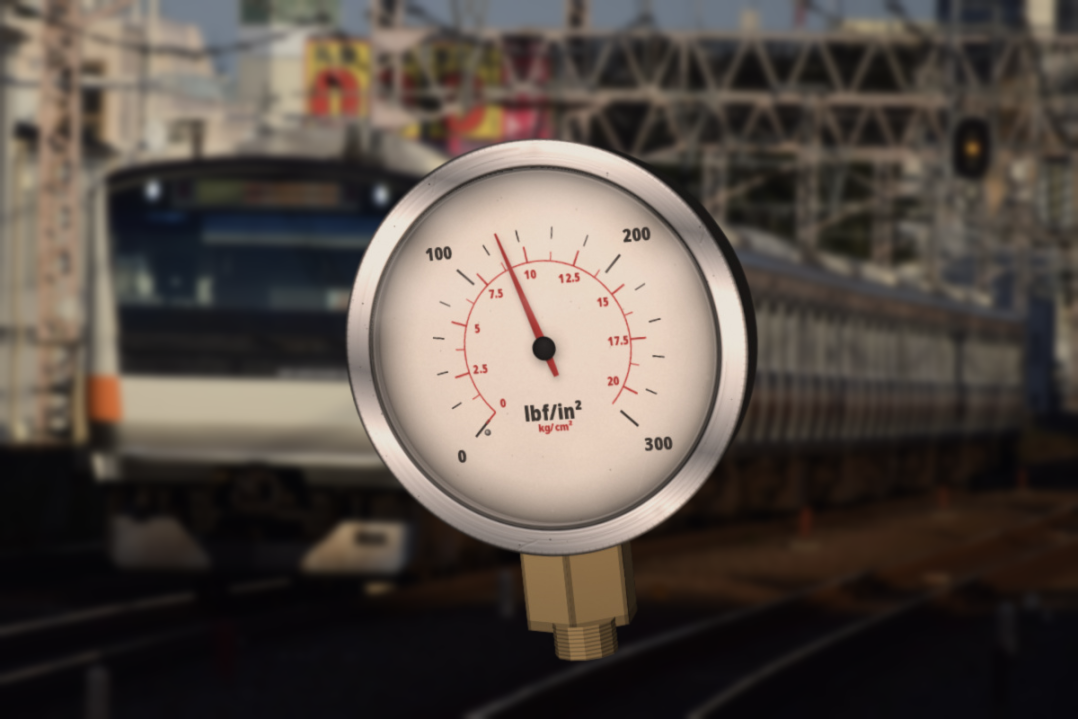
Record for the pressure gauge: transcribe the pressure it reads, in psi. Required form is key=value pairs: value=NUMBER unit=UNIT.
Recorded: value=130 unit=psi
